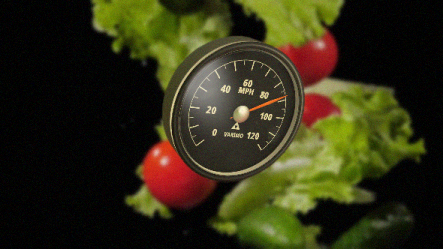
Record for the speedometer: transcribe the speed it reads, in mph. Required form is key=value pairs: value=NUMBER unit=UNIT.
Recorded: value=87.5 unit=mph
